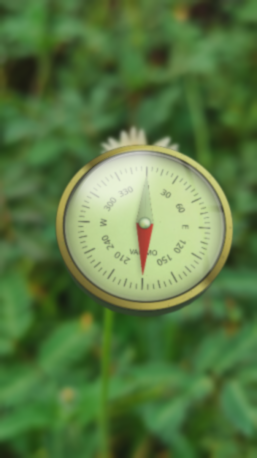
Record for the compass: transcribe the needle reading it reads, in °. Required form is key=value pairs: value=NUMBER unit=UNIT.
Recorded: value=180 unit=°
